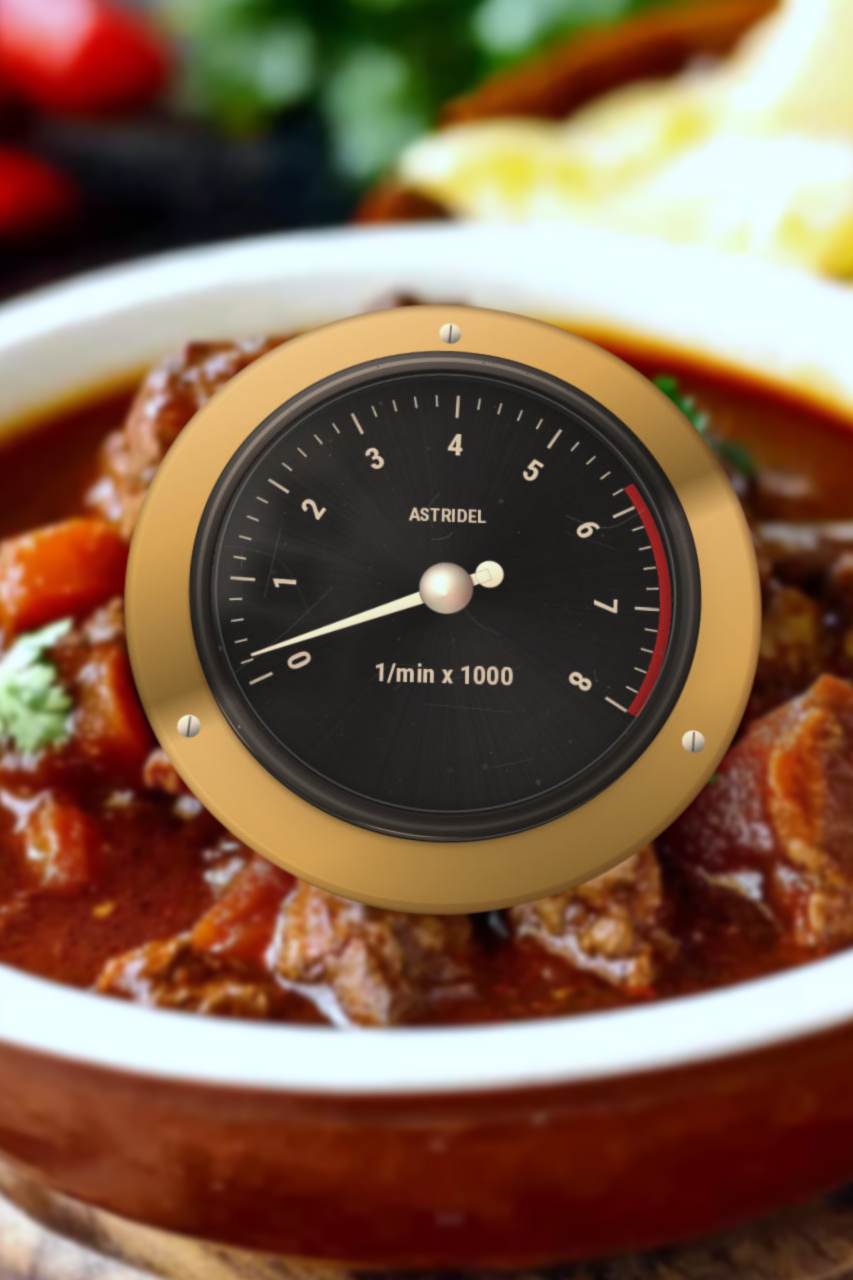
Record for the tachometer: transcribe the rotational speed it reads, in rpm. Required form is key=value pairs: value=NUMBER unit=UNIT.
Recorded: value=200 unit=rpm
